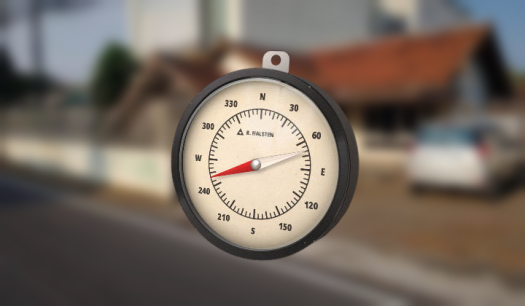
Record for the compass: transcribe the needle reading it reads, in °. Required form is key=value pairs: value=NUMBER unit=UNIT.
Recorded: value=250 unit=°
